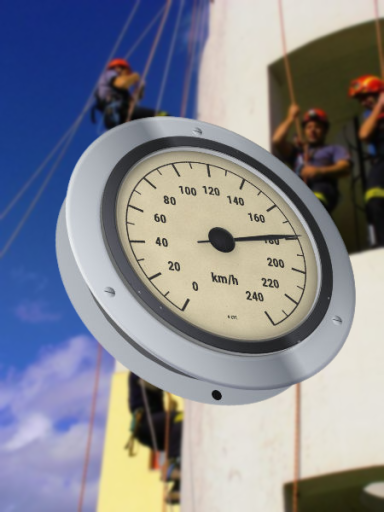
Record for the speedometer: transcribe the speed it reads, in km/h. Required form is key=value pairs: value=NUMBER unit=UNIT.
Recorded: value=180 unit=km/h
